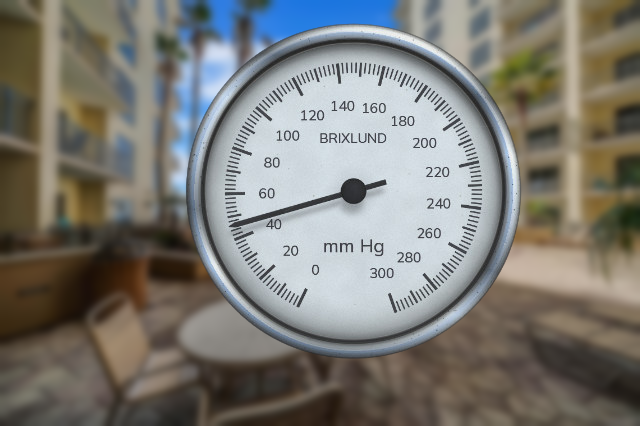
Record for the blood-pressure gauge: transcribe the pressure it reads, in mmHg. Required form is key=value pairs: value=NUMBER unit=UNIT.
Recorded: value=46 unit=mmHg
